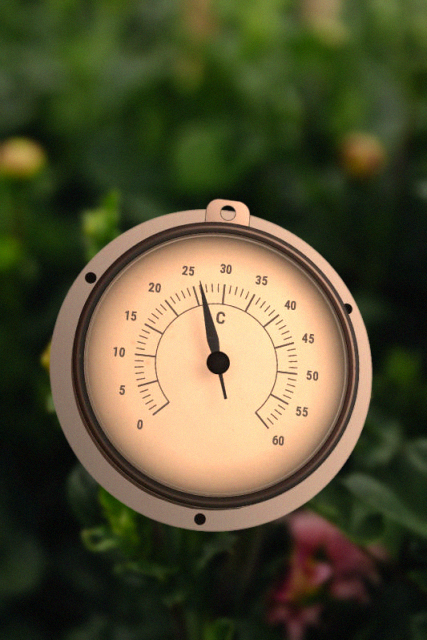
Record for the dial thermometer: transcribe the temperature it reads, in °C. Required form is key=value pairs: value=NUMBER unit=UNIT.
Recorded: value=26 unit=°C
